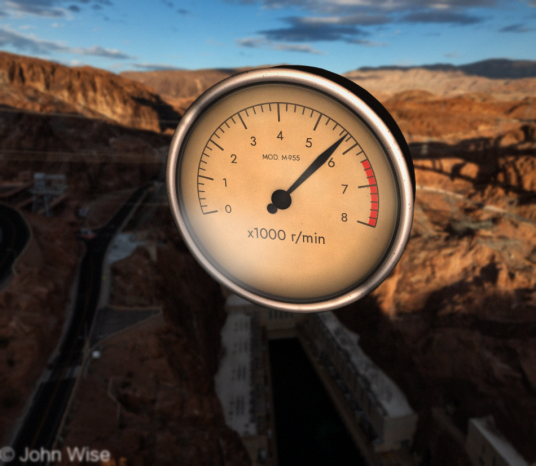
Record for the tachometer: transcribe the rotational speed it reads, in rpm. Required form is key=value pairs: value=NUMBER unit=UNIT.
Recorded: value=5700 unit=rpm
